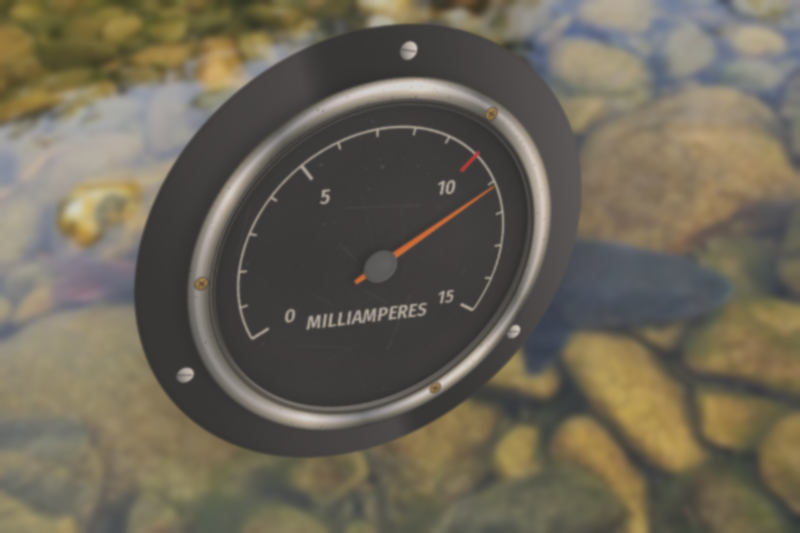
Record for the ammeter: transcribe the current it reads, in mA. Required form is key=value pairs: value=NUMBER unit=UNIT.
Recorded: value=11 unit=mA
